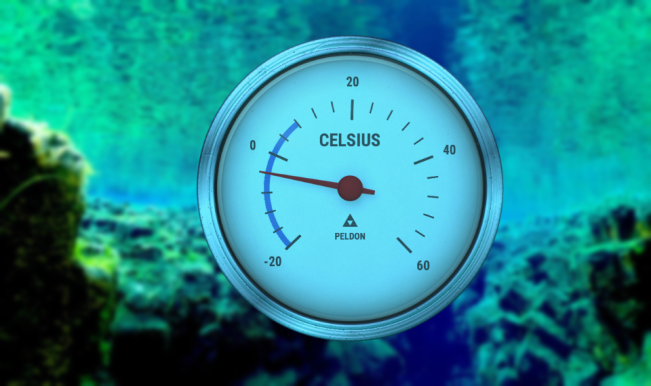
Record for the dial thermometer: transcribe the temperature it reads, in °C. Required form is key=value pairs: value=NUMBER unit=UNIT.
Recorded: value=-4 unit=°C
